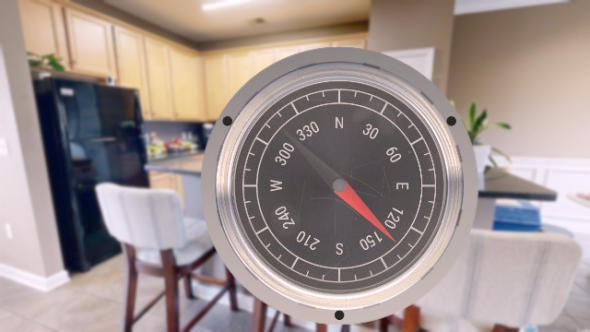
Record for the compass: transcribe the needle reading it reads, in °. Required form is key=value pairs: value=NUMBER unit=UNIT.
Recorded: value=135 unit=°
